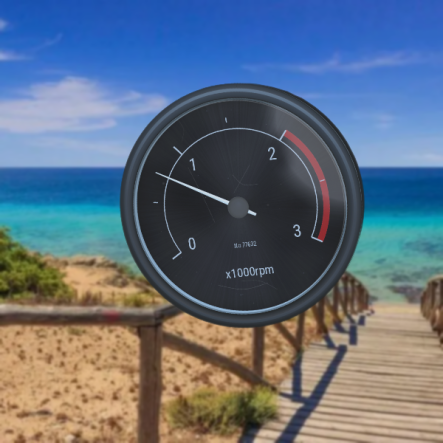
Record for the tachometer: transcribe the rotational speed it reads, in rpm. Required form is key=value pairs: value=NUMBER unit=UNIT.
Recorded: value=750 unit=rpm
